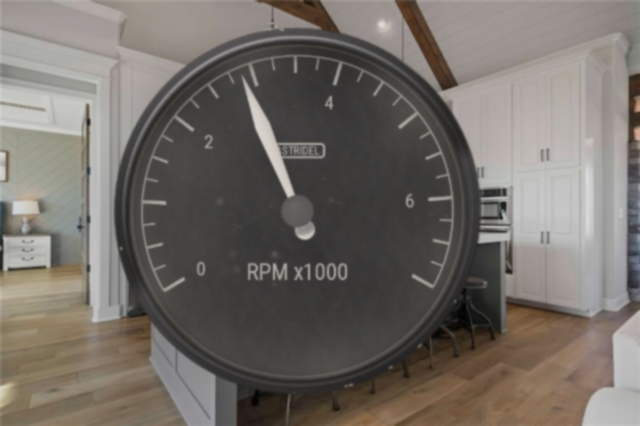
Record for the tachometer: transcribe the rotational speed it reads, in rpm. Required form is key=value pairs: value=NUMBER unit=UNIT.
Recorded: value=2875 unit=rpm
